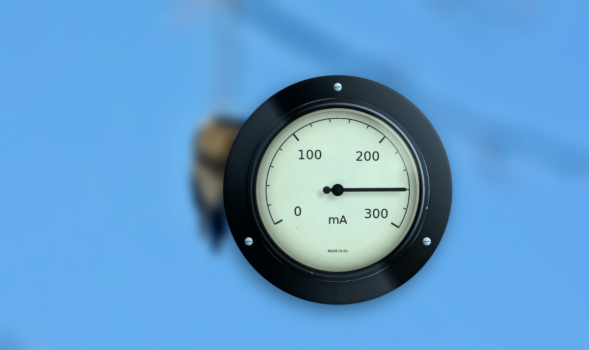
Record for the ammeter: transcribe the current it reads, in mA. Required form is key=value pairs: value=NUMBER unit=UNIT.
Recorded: value=260 unit=mA
